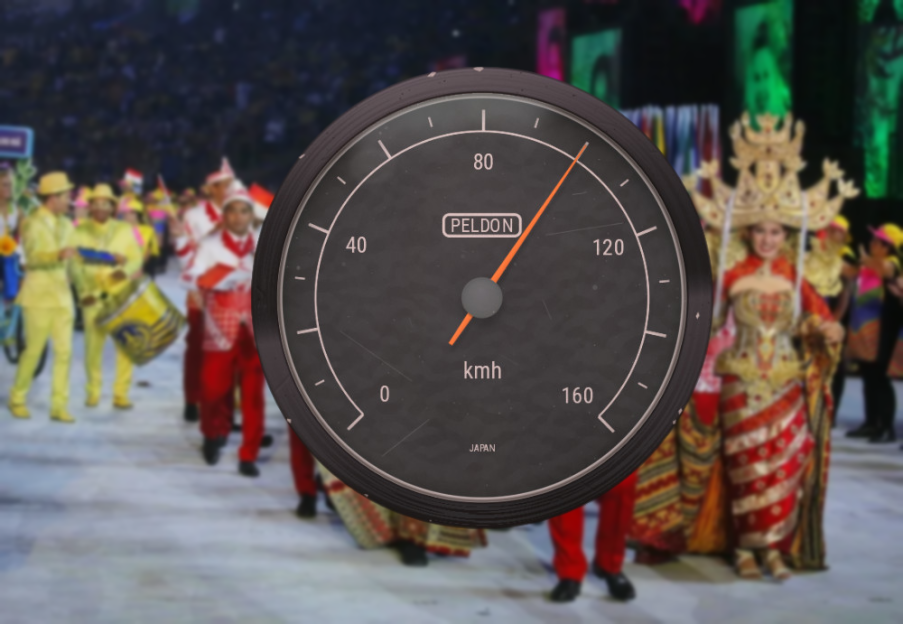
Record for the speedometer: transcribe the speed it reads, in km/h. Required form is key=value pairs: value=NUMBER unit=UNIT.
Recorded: value=100 unit=km/h
